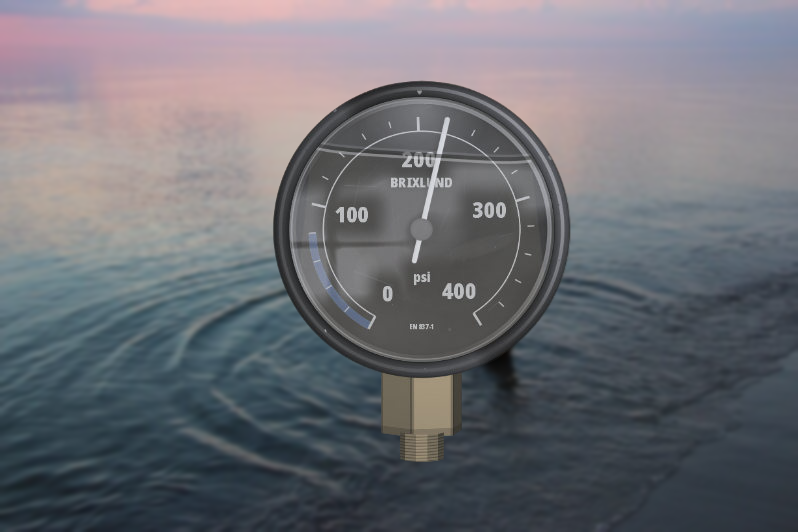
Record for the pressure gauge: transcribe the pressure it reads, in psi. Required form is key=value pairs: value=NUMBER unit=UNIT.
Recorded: value=220 unit=psi
